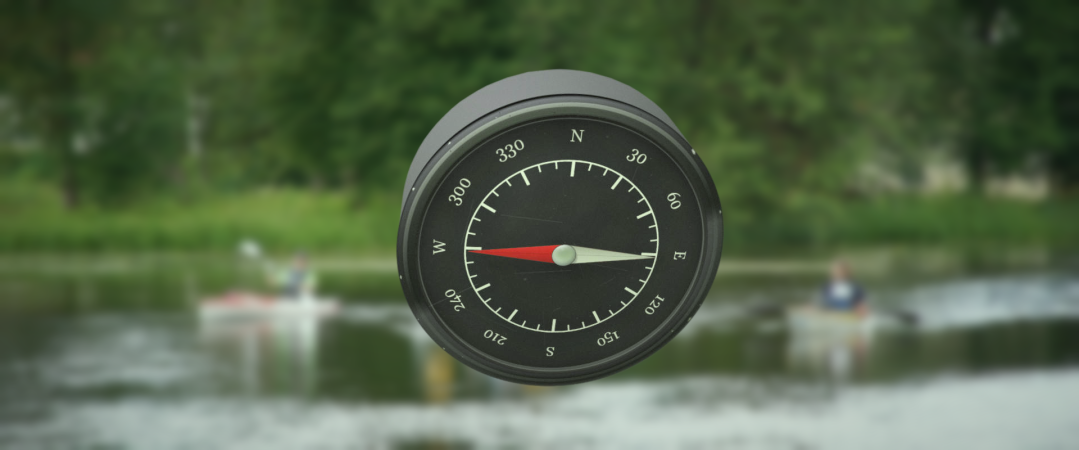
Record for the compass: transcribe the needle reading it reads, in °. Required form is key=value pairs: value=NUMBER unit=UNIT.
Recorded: value=270 unit=°
